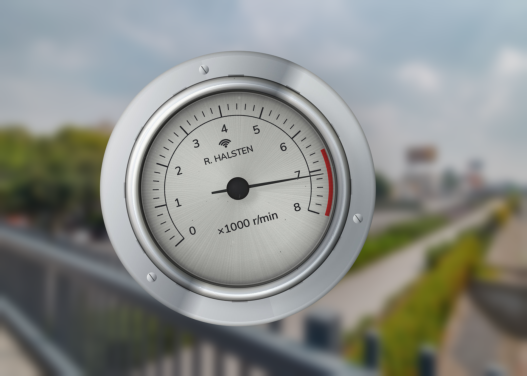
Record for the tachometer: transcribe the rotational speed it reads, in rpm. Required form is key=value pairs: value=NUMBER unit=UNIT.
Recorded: value=7100 unit=rpm
